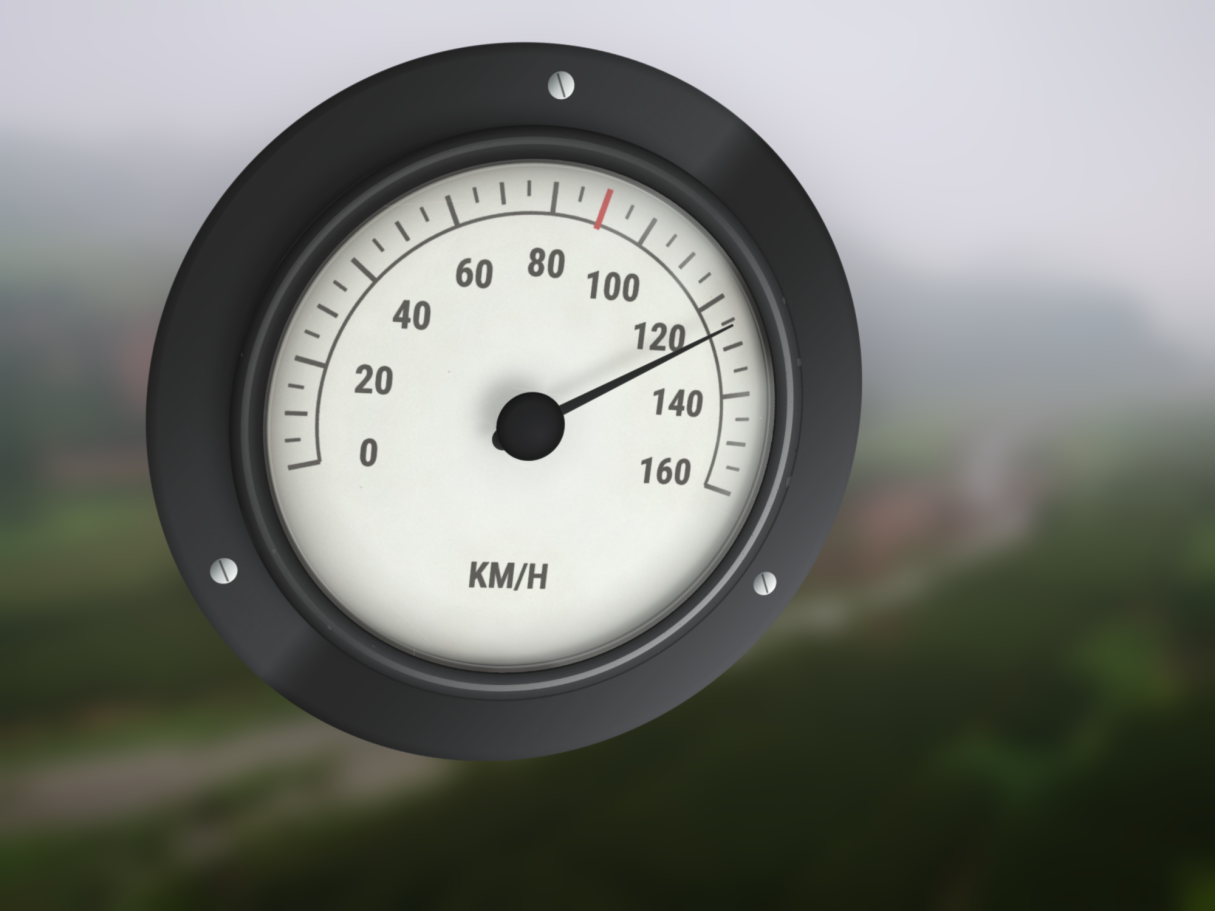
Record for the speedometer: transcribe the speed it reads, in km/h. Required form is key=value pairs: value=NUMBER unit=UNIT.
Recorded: value=125 unit=km/h
